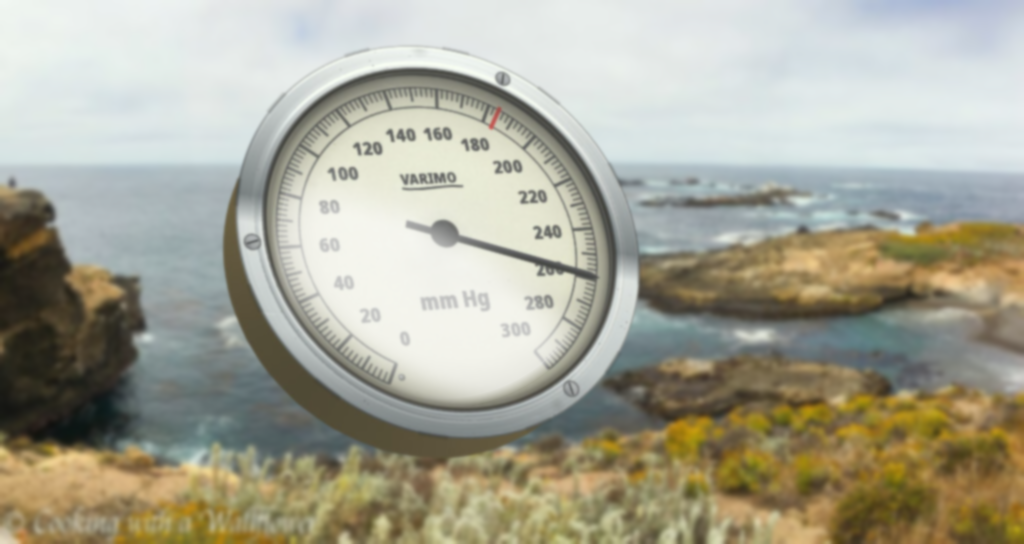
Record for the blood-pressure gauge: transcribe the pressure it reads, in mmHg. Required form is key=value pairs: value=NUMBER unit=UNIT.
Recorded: value=260 unit=mmHg
